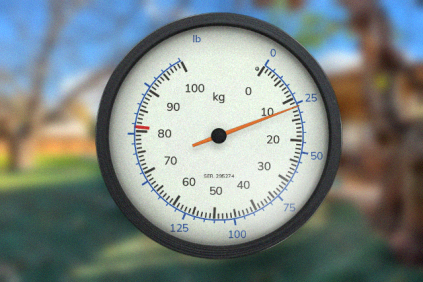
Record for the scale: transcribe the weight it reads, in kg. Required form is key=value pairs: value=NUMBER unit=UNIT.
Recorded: value=12 unit=kg
